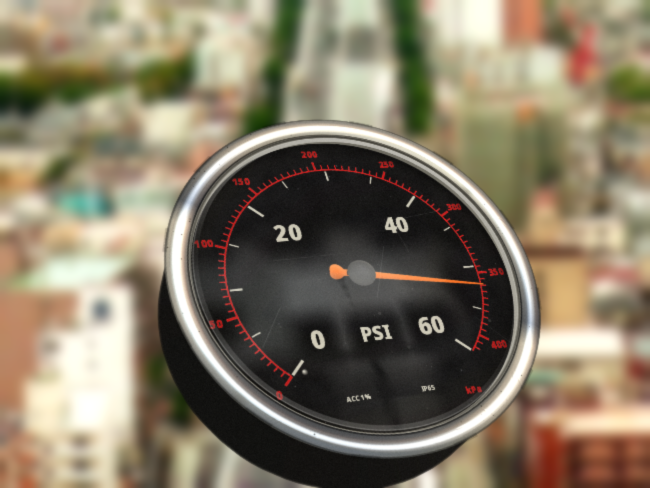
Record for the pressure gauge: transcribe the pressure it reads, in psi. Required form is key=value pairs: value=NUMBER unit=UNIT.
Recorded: value=52.5 unit=psi
